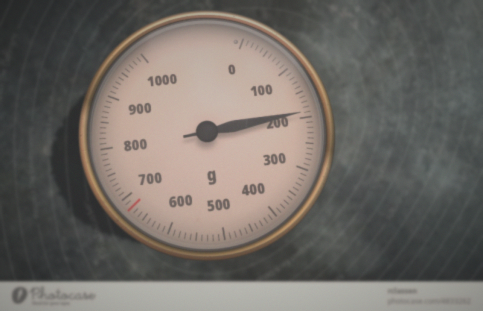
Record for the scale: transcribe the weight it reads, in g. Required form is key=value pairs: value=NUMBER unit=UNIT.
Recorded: value=190 unit=g
